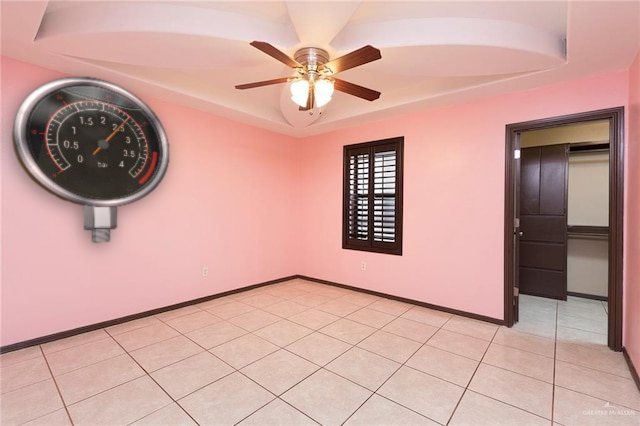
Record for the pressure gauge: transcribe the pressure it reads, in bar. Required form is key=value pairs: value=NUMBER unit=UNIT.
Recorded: value=2.5 unit=bar
